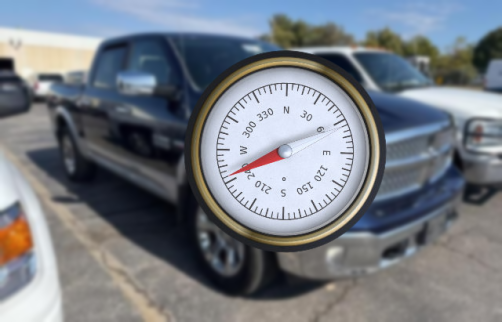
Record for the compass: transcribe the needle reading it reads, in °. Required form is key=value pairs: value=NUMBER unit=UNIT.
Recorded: value=245 unit=°
